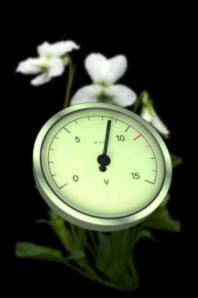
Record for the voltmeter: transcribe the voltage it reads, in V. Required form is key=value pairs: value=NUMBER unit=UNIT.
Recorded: value=8.5 unit=V
